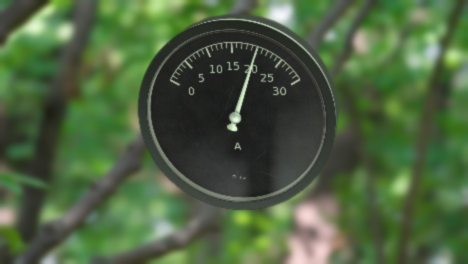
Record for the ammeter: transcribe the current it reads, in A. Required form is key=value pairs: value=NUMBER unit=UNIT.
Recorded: value=20 unit=A
